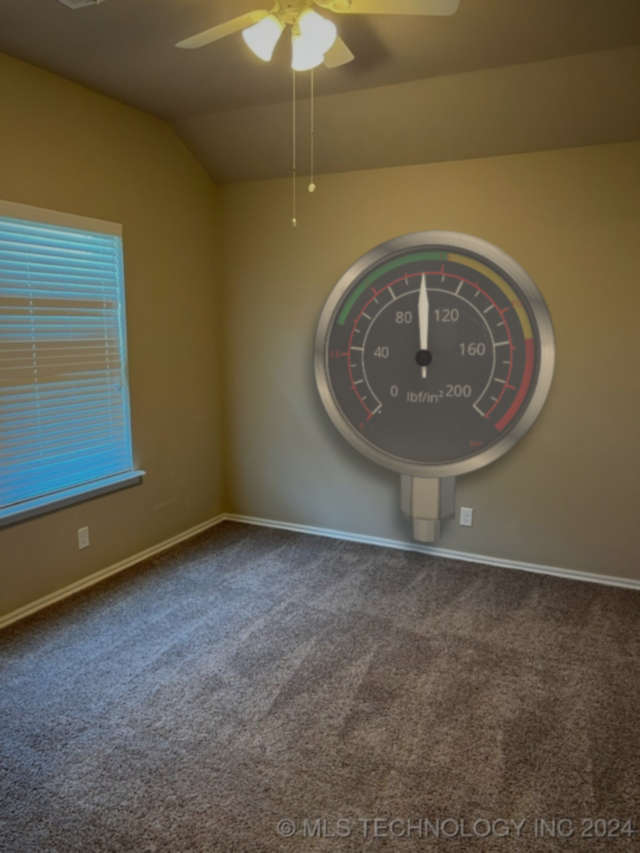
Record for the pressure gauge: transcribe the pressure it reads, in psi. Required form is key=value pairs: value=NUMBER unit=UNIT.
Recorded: value=100 unit=psi
